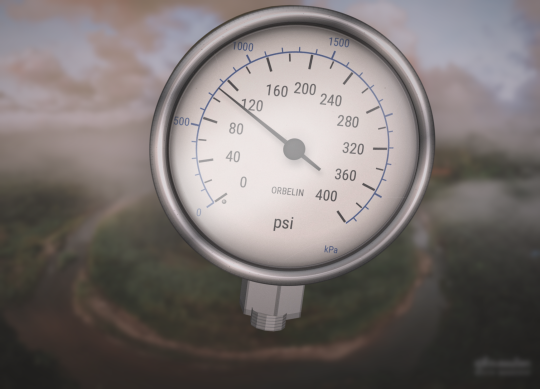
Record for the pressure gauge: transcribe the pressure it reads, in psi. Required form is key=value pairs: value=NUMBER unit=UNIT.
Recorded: value=110 unit=psi
